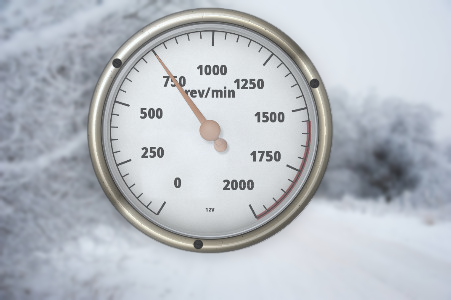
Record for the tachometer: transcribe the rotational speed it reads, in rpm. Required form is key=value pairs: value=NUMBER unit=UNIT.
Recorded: value=750 unit=rpm
